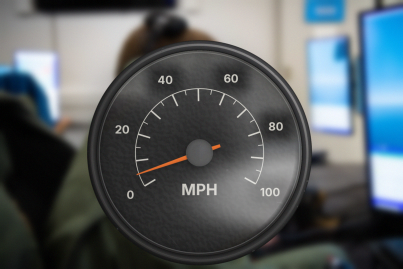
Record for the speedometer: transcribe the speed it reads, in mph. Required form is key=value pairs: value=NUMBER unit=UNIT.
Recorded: value=5 unit=mph
